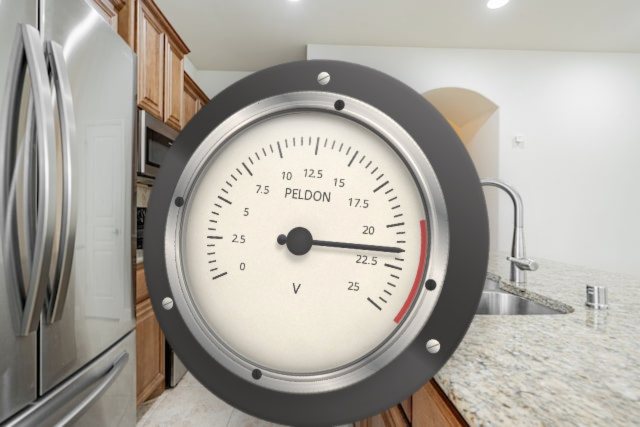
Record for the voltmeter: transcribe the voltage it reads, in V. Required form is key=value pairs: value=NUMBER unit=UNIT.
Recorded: value=21.5 unit=V
